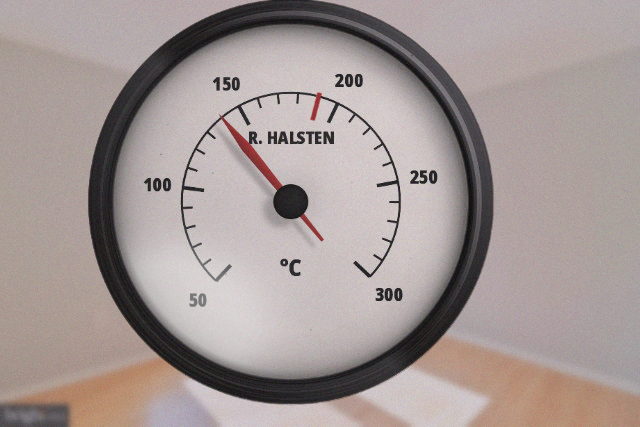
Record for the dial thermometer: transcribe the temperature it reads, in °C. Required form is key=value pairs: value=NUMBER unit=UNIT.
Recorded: value=140 unit=°C
